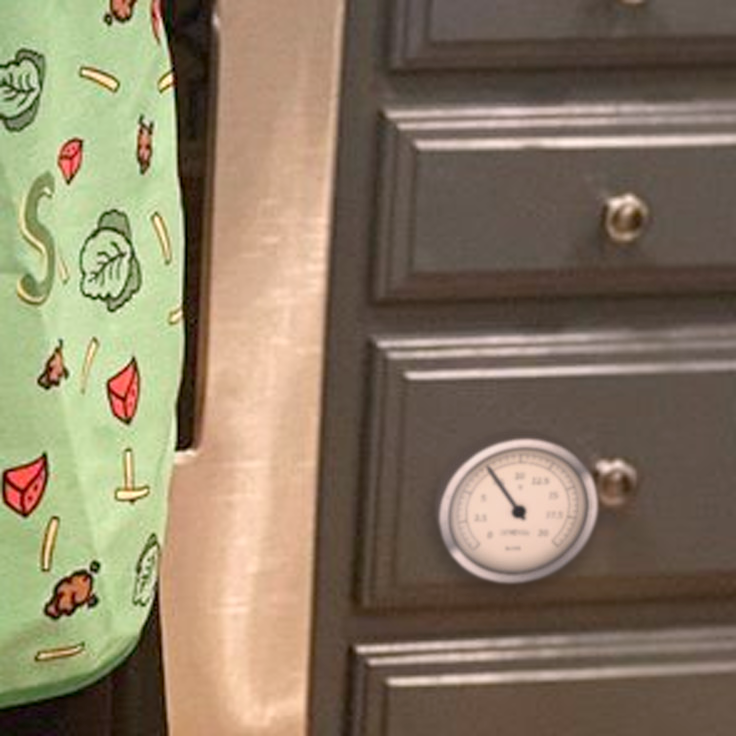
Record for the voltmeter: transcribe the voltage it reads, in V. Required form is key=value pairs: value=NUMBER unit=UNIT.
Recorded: value=7.5 unit=V
